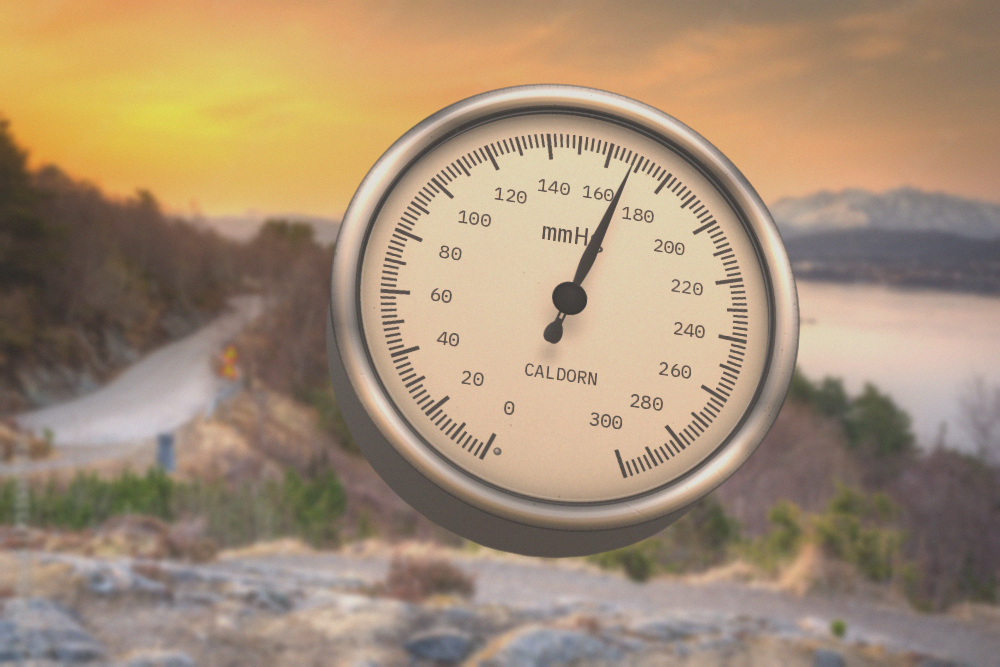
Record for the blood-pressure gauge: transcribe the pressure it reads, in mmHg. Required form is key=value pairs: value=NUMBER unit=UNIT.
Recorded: value=168 unit=mmHg
